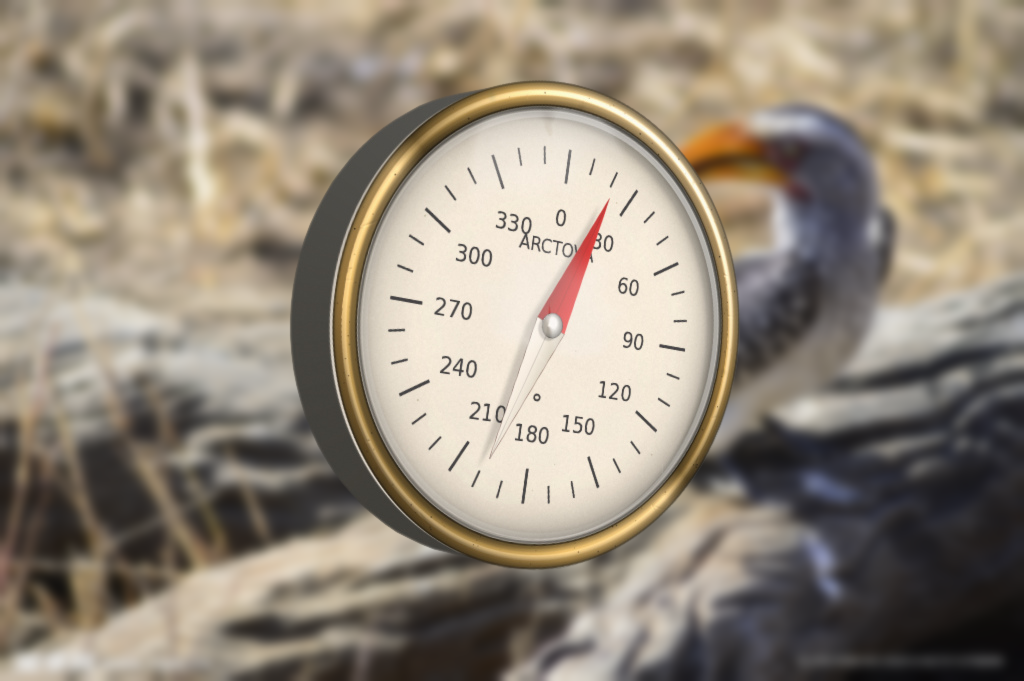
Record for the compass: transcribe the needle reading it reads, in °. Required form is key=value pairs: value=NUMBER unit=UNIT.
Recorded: value=20 unit=°
